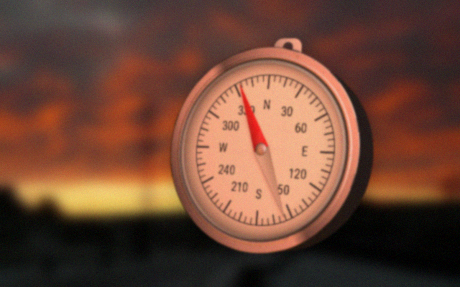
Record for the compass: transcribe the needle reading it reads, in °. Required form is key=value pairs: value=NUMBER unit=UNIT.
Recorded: value=335 unit=°
